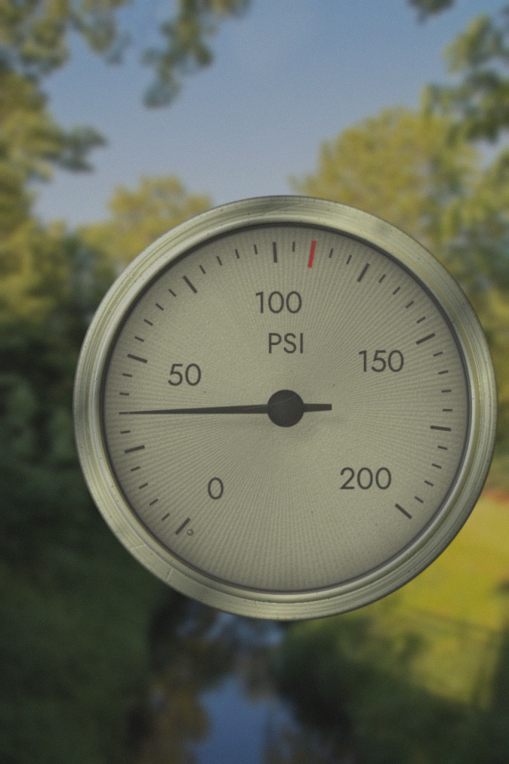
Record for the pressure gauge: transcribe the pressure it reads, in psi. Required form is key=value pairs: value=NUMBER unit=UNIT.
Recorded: value=35 unit=psi
